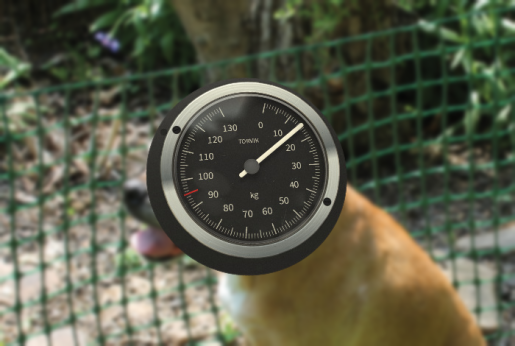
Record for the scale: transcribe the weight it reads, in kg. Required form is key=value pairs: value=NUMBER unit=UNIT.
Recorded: value=15 unit=kg
